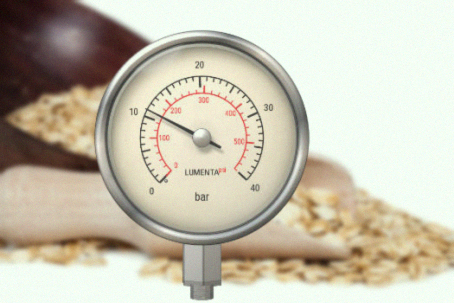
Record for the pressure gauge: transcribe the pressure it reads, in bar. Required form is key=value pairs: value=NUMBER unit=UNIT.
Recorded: value=11 unit=bar
